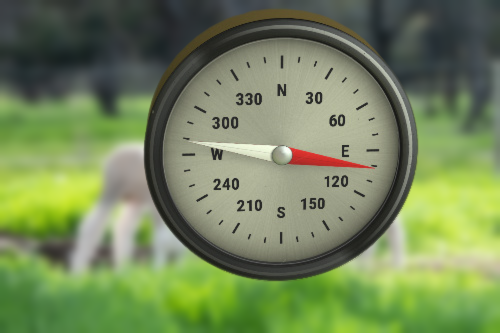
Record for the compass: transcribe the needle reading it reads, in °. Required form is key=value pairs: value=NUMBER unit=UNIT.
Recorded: value=100 unit=°
